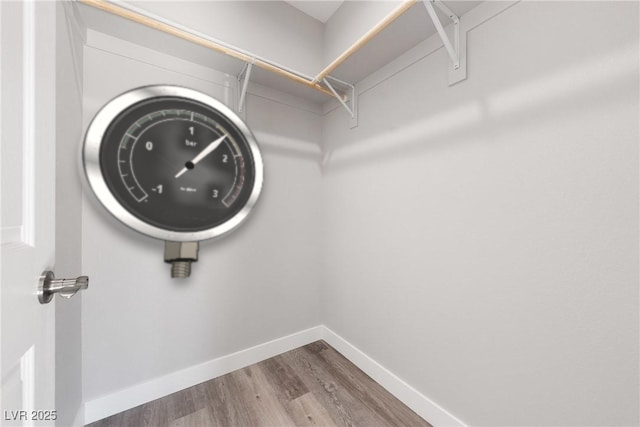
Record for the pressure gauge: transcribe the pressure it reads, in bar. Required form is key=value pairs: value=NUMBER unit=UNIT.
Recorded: value=1.6 unit=bar
